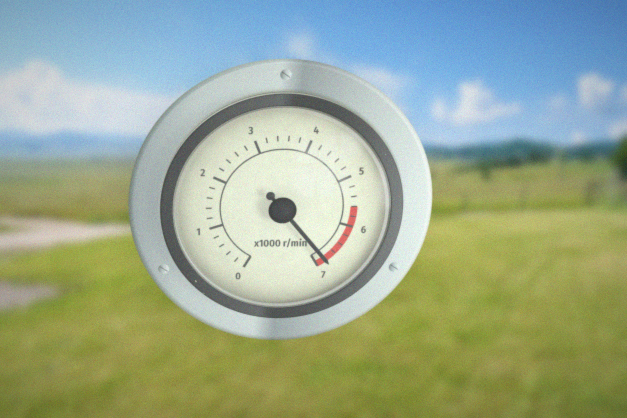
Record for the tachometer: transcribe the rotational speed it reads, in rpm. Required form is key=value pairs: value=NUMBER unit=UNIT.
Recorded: value=6800 unit=rpm
